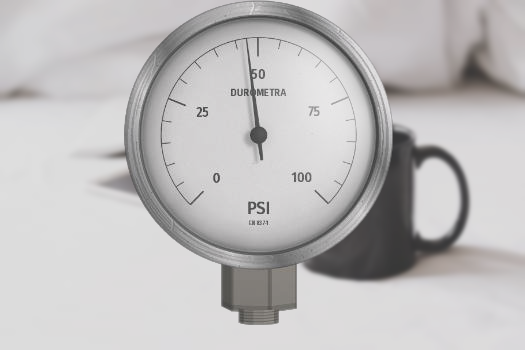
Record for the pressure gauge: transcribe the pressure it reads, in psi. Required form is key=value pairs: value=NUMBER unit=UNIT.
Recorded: value=47.5 unit=psi
